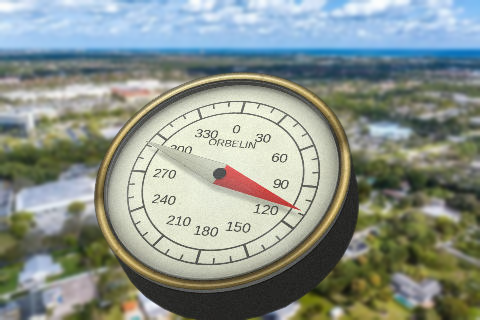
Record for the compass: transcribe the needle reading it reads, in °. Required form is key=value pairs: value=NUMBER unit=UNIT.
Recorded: value=110 unit=°
